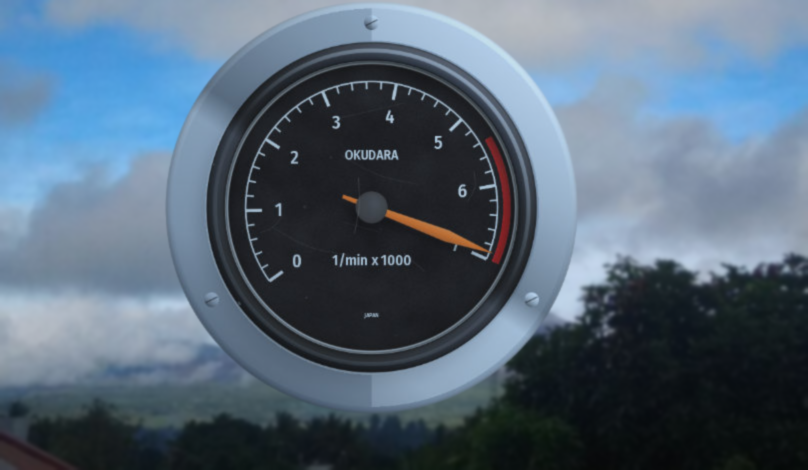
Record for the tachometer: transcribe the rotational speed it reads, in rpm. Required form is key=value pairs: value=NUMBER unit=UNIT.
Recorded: value=6900 unit=rpm
